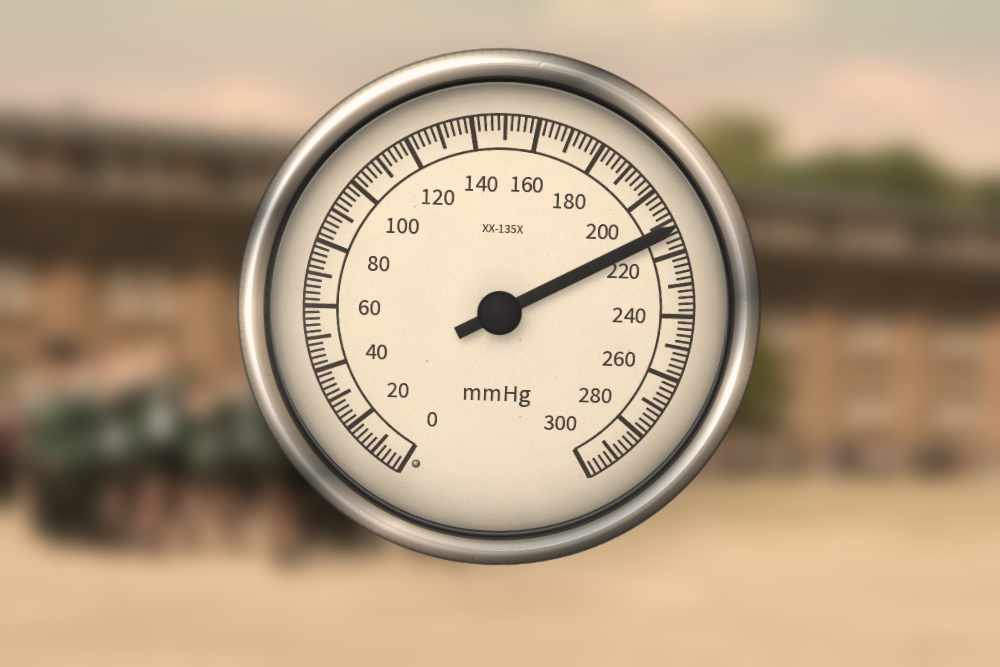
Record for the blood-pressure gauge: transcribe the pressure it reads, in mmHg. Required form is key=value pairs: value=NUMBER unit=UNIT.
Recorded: value=212 unit=mmHg
